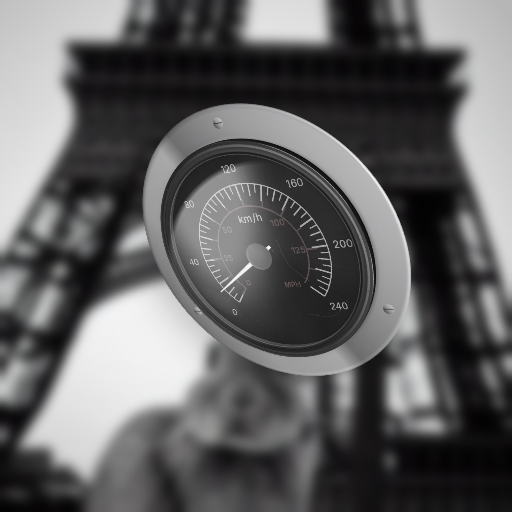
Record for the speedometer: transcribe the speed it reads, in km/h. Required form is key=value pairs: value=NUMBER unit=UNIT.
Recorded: value=15 unit=km/h
